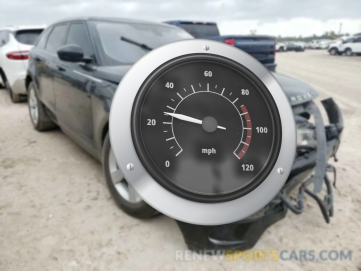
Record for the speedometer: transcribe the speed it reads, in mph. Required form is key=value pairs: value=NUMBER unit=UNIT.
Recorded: value=25 unit=mph
